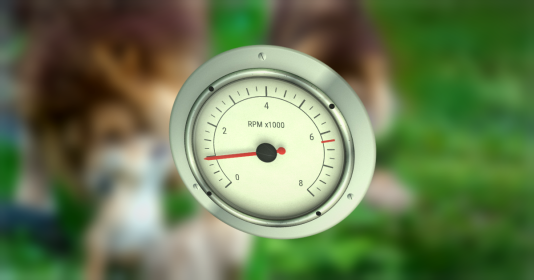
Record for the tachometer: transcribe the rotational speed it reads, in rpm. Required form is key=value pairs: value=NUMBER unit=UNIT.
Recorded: value=1000 unit=rpm
